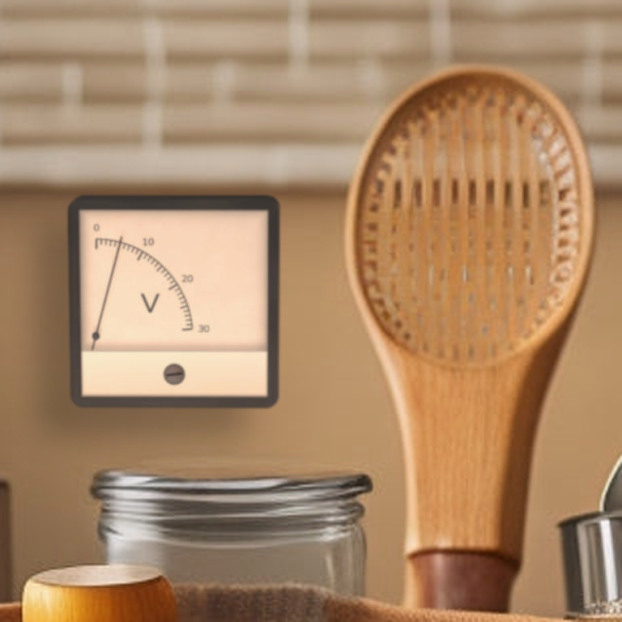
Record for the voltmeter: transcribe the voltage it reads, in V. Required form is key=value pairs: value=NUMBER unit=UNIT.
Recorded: value=5 unit=V
